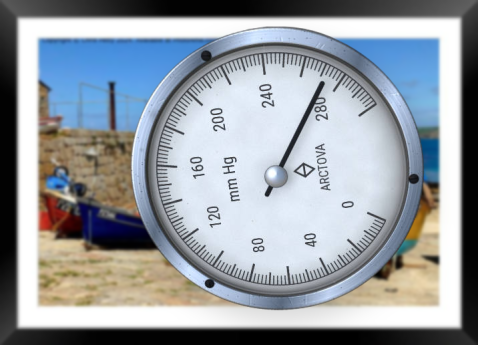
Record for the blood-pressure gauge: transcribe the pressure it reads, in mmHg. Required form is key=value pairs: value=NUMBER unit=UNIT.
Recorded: value=272 unit=mmHg
